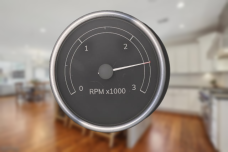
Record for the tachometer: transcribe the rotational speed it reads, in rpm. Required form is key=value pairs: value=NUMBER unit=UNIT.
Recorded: value=2500 unit=rpm
